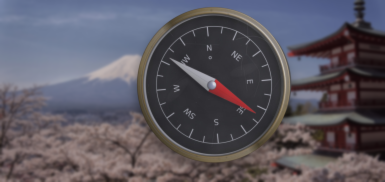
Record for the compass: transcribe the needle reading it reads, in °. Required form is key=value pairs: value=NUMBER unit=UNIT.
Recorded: value=127.5 unit=°
